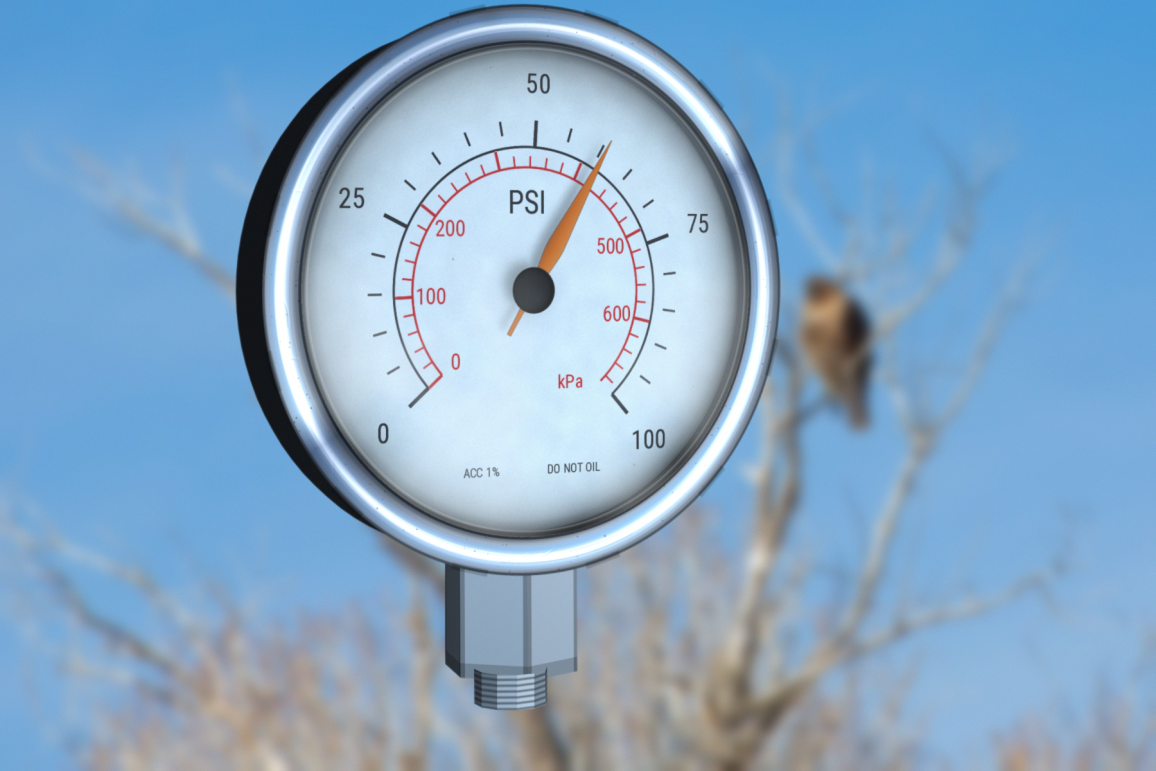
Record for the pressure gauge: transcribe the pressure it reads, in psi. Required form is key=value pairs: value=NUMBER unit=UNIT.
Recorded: value=60 unit=psi
